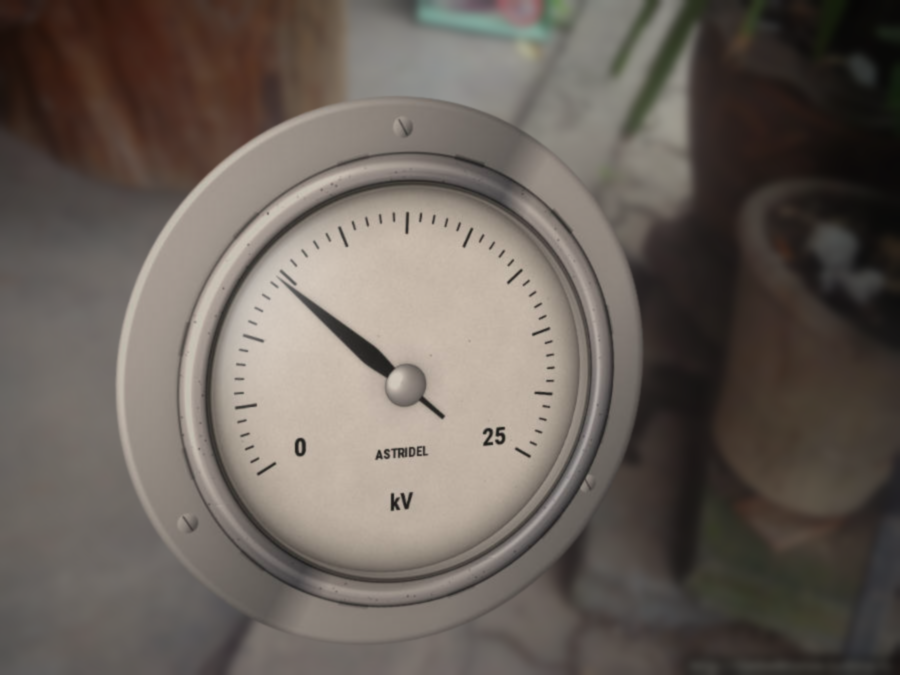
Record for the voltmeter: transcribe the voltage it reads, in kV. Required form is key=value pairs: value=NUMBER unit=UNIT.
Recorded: value=7.25 unit=kV
